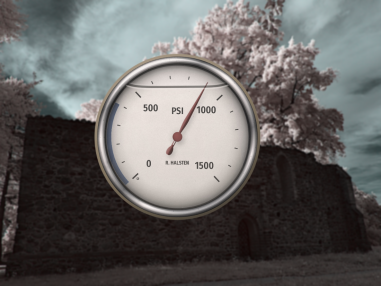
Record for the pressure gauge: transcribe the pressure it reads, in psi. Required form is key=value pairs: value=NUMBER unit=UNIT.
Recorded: value=900 unit=psi
